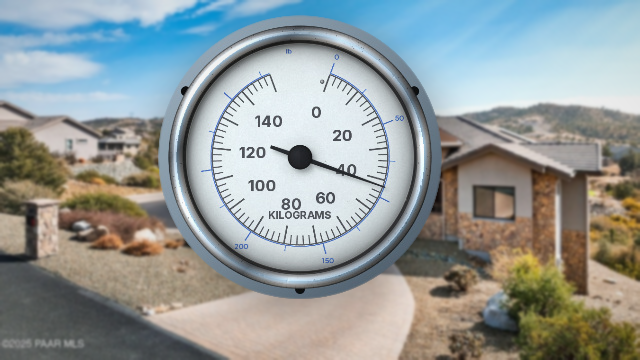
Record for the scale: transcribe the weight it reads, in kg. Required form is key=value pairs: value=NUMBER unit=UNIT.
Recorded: value=42 unit=kg
